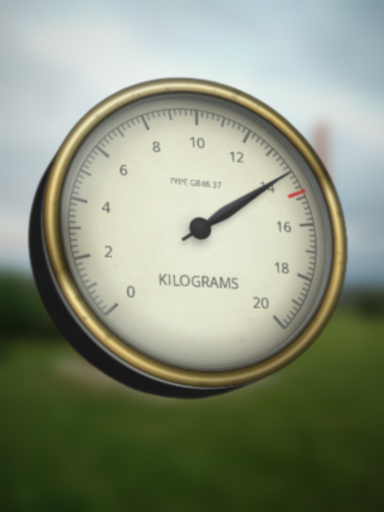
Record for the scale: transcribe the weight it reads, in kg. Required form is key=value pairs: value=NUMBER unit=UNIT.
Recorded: value=14 unit=kg
